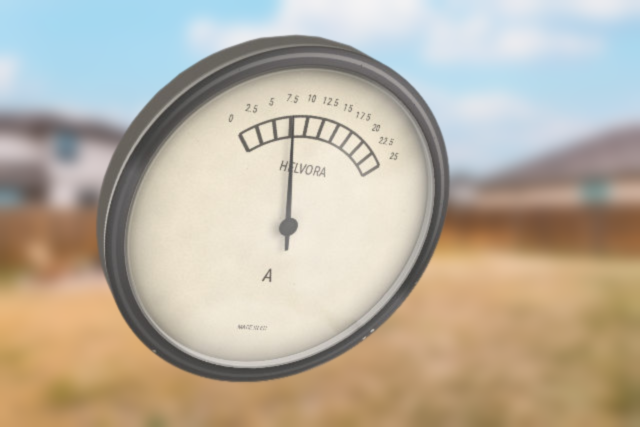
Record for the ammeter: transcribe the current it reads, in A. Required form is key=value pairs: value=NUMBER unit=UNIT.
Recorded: value=7.5 unit=A
